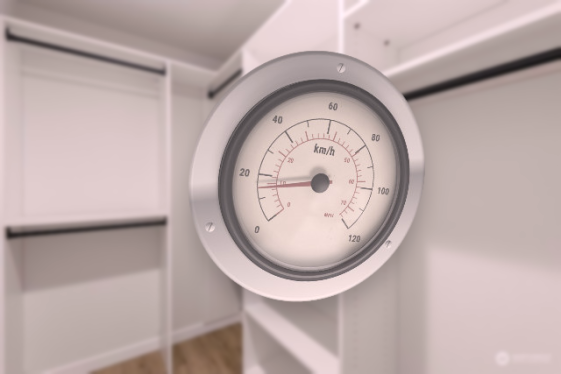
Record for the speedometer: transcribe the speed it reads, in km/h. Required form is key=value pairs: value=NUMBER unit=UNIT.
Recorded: value=15 unit=km/h
